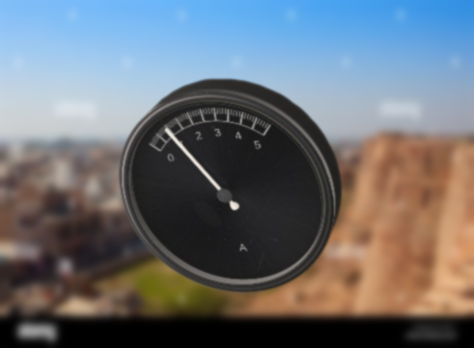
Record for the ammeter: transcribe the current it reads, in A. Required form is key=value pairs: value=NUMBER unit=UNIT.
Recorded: value=1 unit=A
